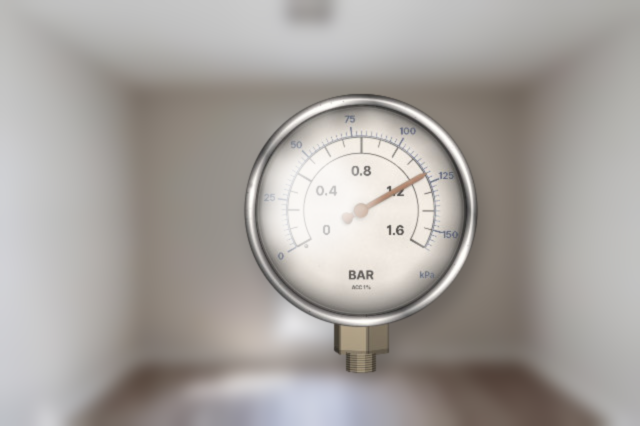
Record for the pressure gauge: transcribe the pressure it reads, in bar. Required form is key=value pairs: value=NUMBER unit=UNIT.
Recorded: value=1.2 unit=bar
